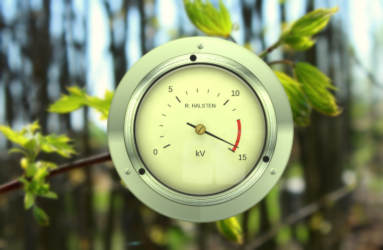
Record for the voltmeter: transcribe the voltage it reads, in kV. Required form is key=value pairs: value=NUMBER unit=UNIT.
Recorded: value=14.5 unit=kV
